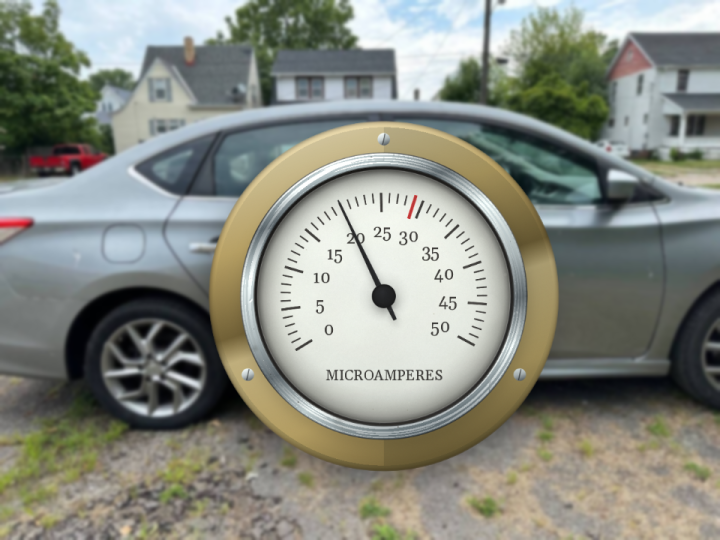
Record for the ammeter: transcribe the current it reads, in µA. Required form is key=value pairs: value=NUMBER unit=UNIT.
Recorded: value=20 unit=µA
